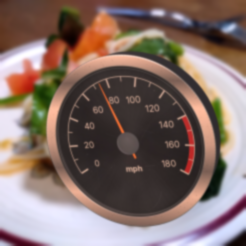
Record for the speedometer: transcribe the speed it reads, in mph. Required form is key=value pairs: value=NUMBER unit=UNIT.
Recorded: value=75 unit=mph
